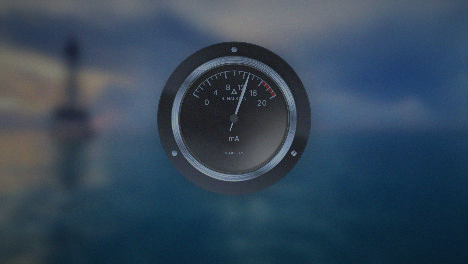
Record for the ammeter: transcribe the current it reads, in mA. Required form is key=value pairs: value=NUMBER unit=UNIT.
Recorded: value=13 unit=mA
